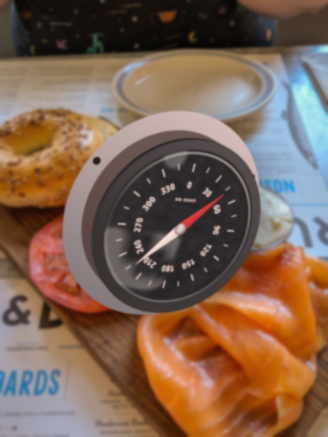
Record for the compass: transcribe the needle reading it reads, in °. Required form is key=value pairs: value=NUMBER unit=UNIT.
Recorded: value=45 unit=°
